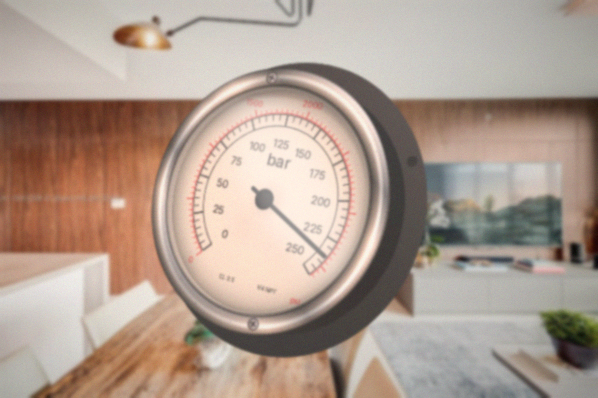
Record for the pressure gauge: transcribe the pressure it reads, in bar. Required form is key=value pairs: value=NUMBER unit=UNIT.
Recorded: value=235 unit=bar
